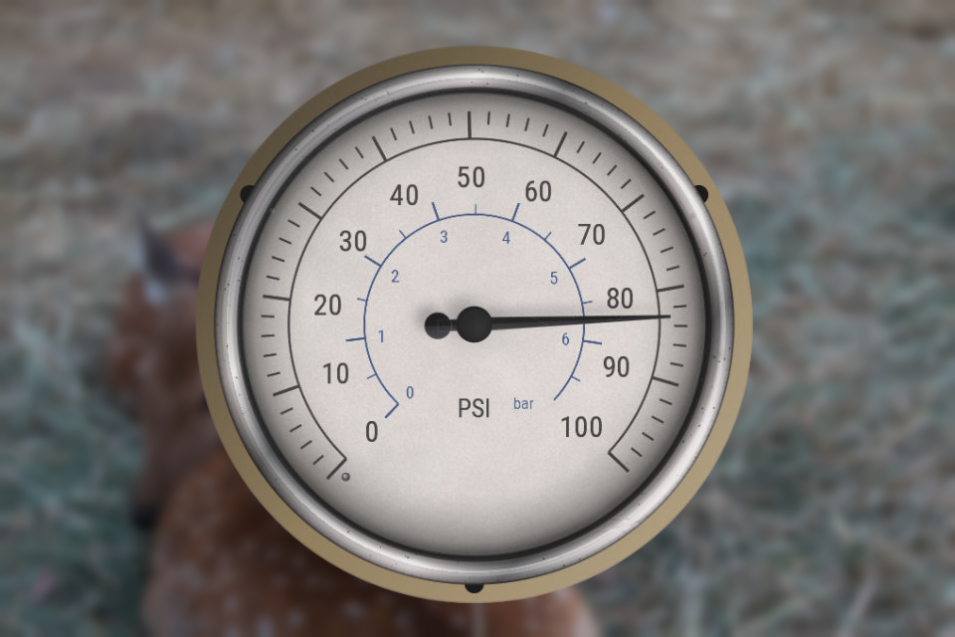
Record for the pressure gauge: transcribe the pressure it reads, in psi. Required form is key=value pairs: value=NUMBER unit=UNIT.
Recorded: value=83 unit=psi
